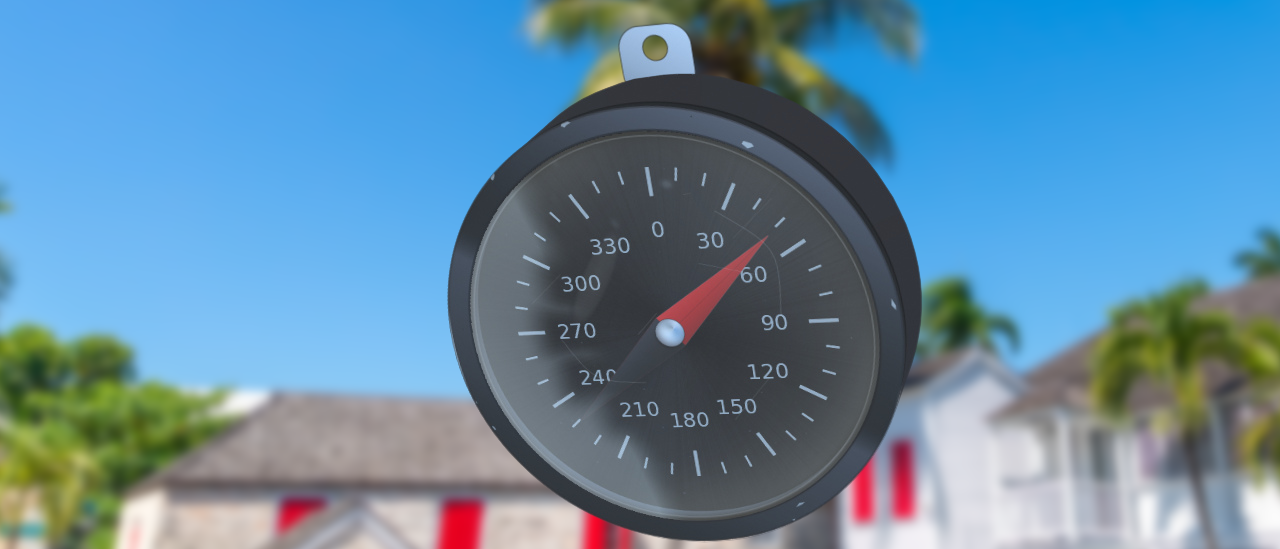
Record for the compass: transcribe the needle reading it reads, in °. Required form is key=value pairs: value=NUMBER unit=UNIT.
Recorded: value=50 unit=°
